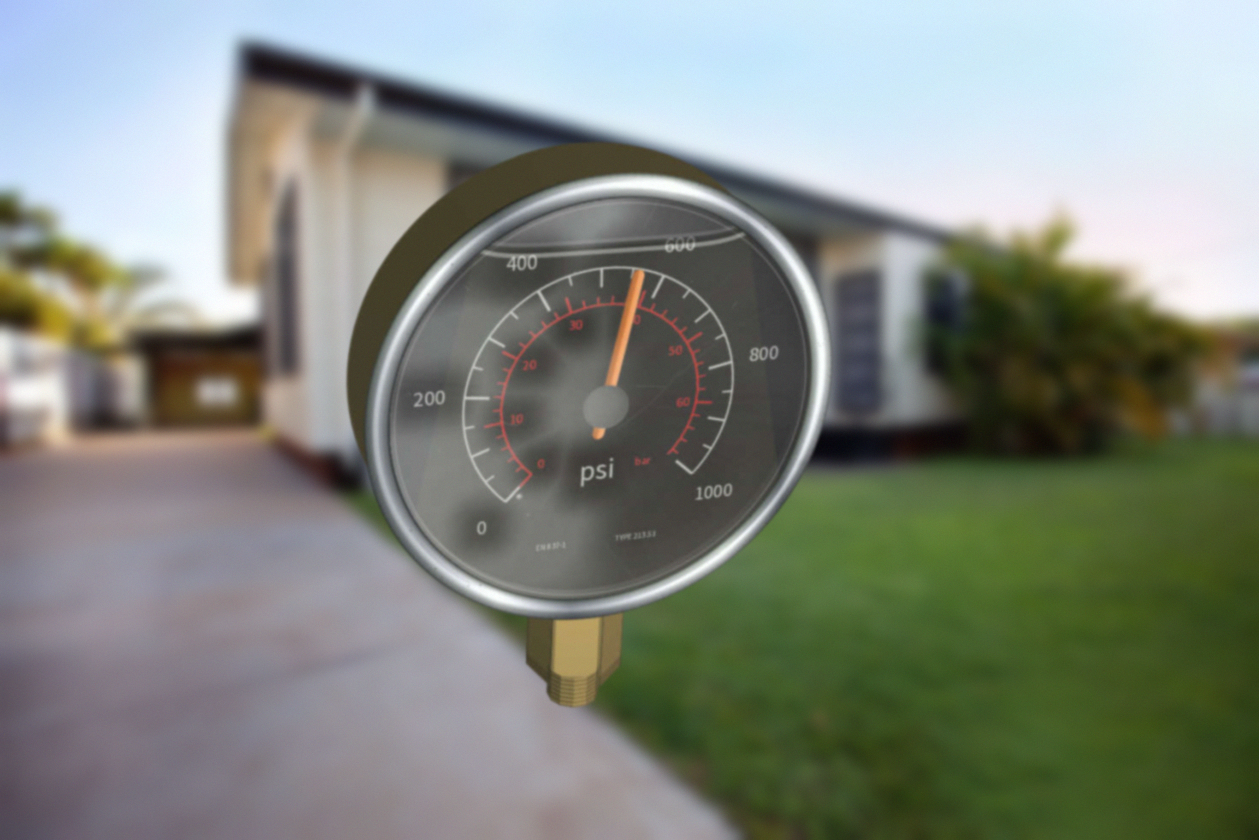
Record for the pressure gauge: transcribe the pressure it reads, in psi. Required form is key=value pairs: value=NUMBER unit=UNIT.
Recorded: value=550 unit=psi
